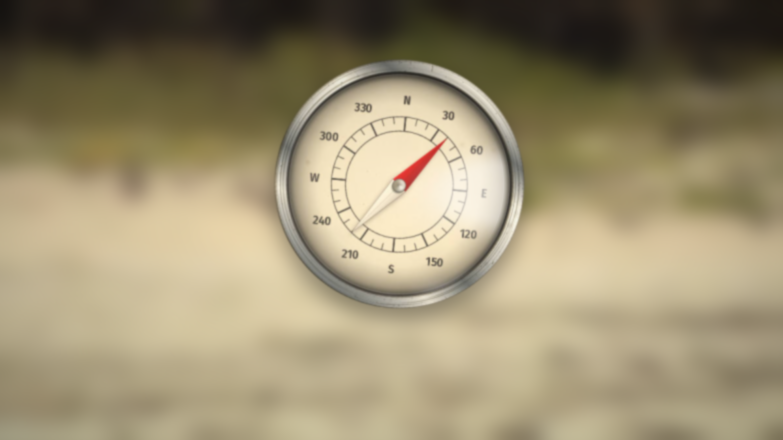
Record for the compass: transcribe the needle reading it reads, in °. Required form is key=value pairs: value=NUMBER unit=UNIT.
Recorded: value=40 unit=°
